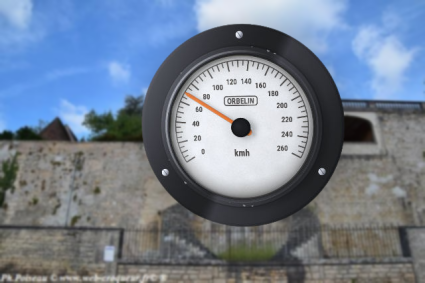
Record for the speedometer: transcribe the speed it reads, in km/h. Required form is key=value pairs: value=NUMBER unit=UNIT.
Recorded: value=70 unit=km/h
